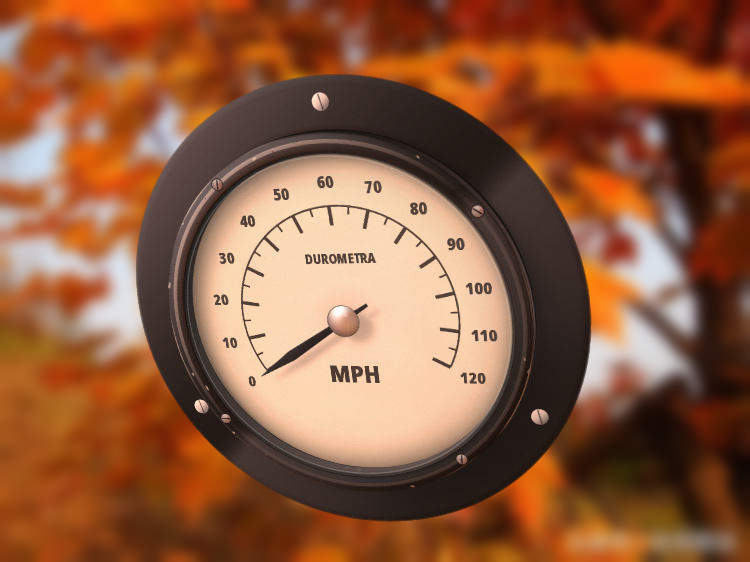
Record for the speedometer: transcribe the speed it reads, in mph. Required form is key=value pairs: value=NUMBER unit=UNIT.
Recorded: value=0 unit=mph
